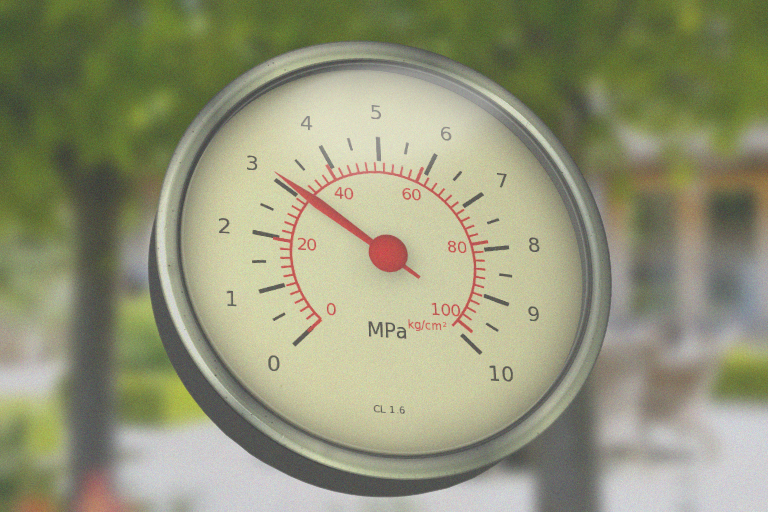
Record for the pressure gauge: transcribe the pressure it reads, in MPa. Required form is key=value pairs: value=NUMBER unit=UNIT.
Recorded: value=3 unit=MPa
